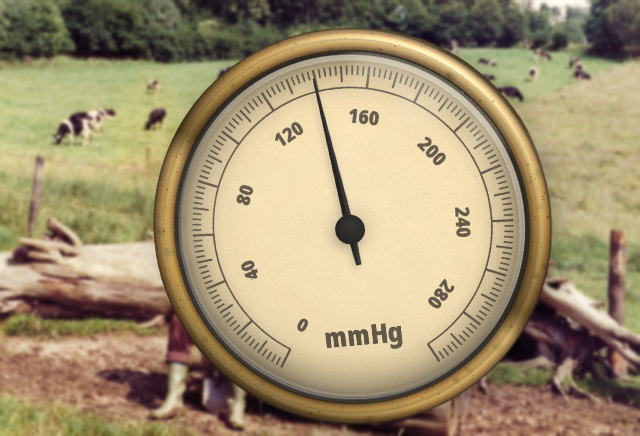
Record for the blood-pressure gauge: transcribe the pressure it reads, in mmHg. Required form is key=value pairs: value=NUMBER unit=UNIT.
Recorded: value=140 unit=mmHg
